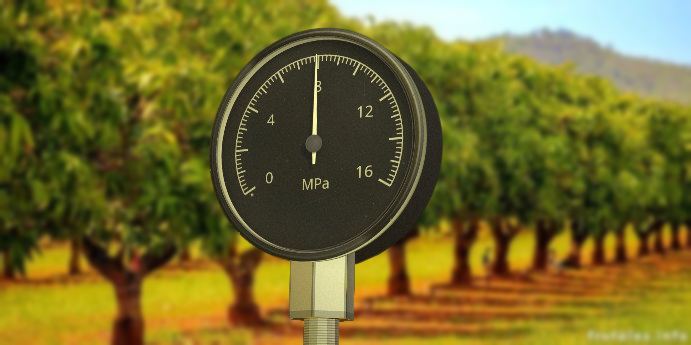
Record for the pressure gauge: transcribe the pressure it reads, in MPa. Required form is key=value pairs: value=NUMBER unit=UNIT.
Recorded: value=8 unit=MPa
